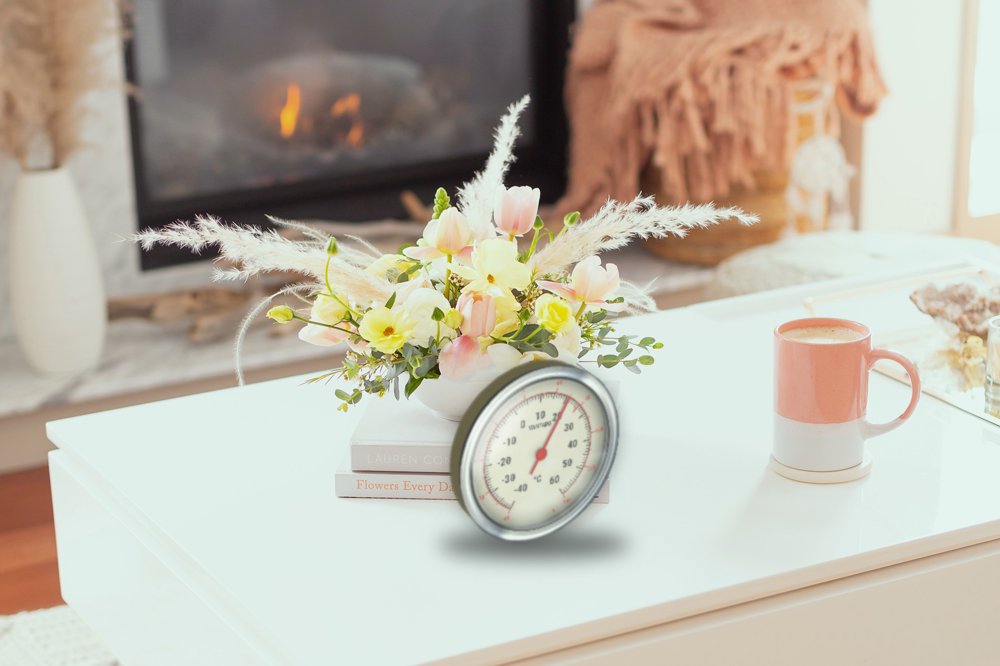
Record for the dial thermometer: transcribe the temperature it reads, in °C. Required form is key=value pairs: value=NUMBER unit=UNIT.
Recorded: value=20 unit=°C
